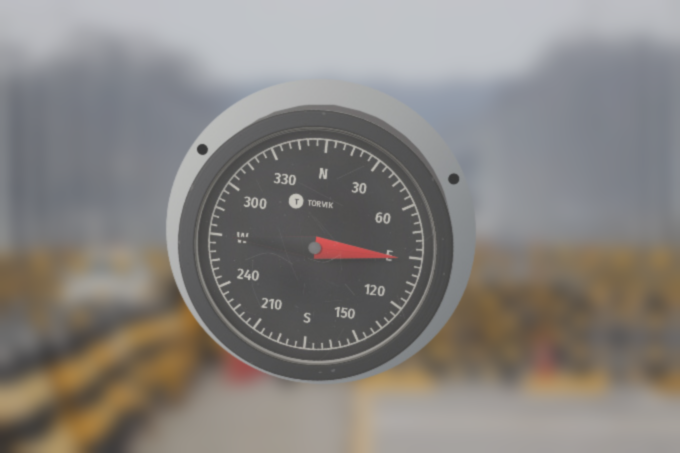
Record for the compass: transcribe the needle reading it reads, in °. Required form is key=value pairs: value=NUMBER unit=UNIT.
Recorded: value=90 unit=°
